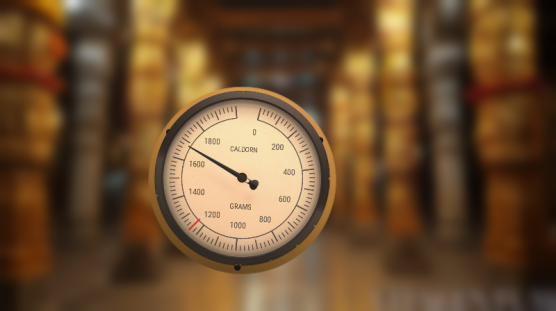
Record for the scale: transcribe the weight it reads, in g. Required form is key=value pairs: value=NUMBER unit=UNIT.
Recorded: value=1680 unit=g
